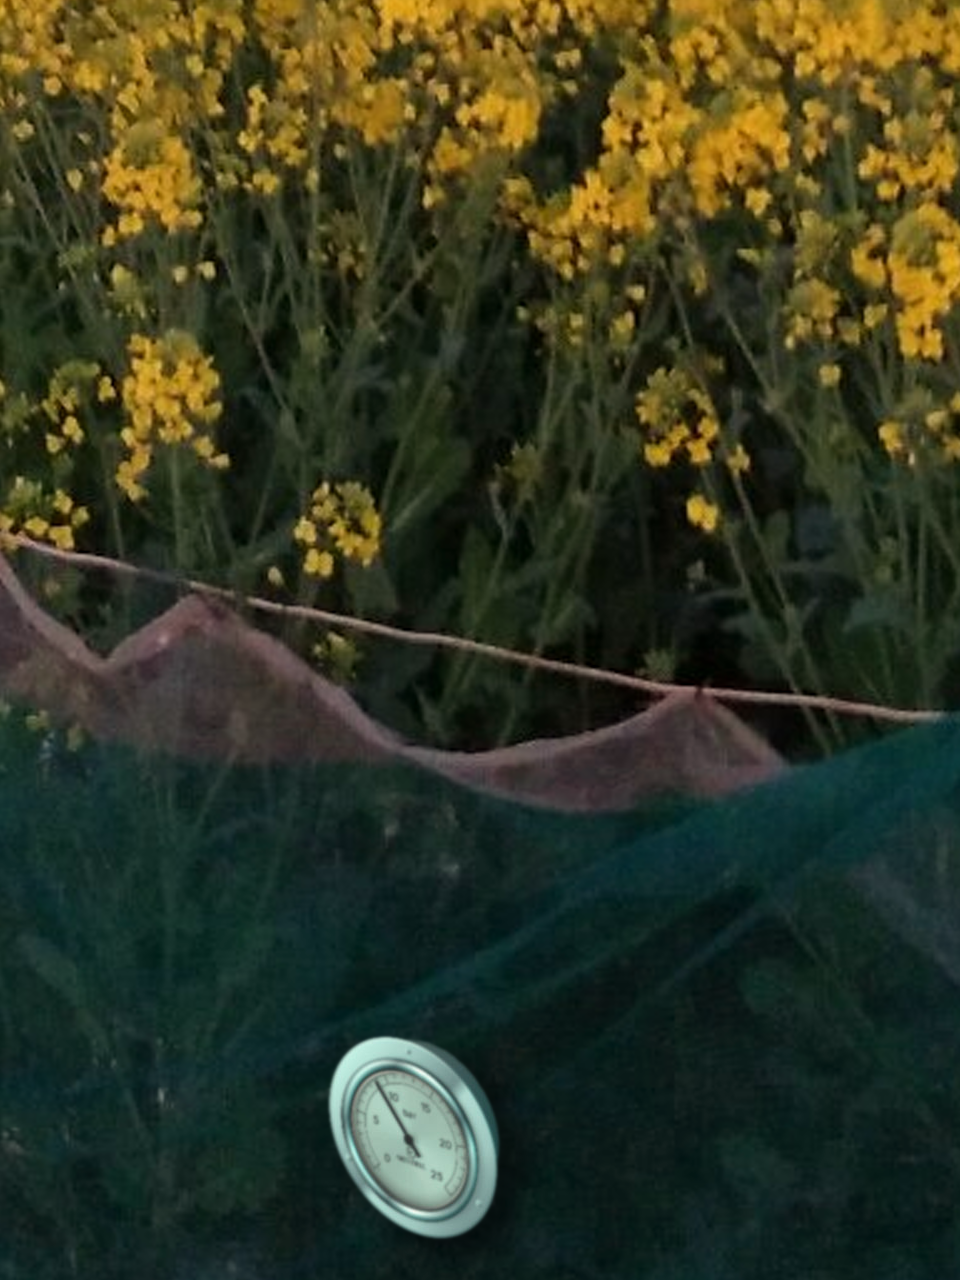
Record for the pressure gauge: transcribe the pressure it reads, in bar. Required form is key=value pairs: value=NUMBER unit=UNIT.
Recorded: value=9 unit=bar
